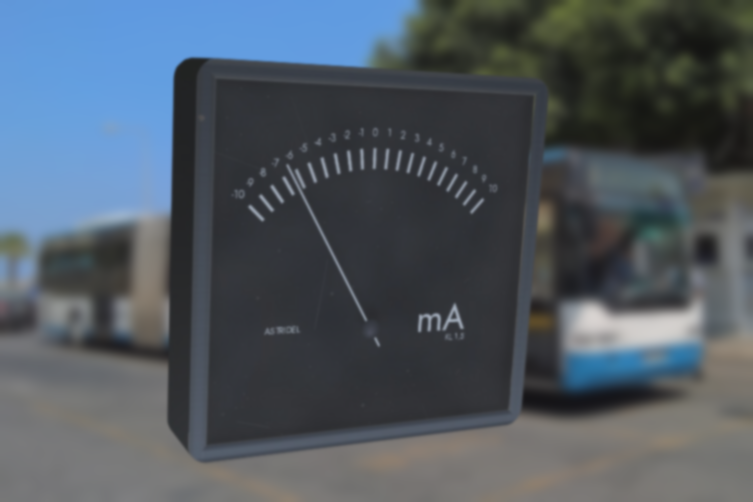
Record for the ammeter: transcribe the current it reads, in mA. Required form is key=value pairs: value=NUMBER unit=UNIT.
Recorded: value=-6.5 unit=mA
